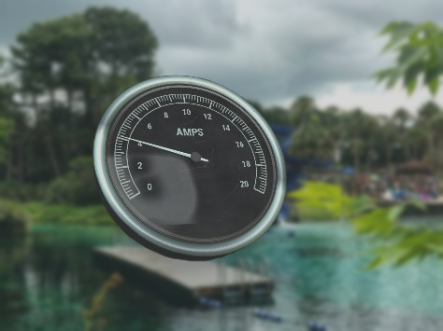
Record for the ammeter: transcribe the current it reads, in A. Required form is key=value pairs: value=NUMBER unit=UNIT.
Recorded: value=4 unit=A
